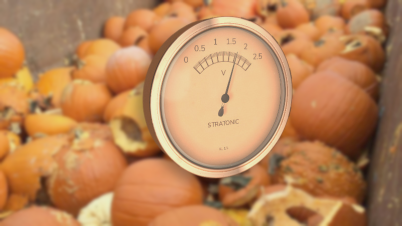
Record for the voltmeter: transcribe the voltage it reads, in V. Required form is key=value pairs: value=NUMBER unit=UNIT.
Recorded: value=1.75 unit=V
